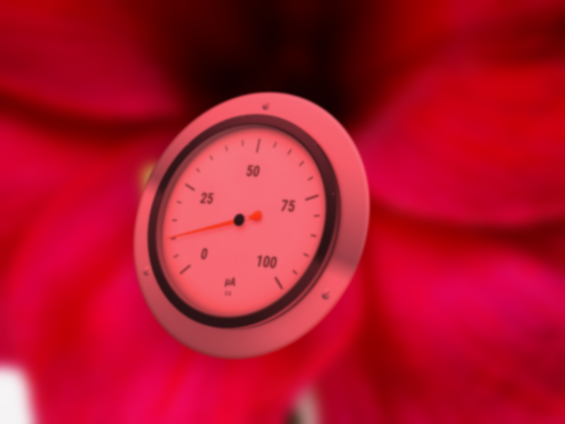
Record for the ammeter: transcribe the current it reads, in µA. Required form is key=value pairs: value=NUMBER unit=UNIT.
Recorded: value=10 unit=µA
